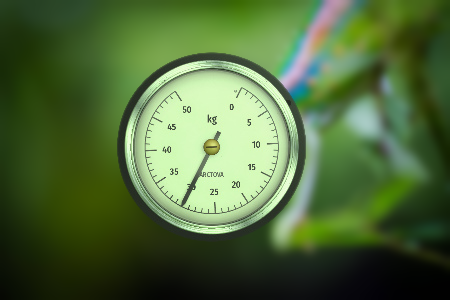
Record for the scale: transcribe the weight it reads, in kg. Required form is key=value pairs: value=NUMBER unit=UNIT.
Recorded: value=30 unit=kg
